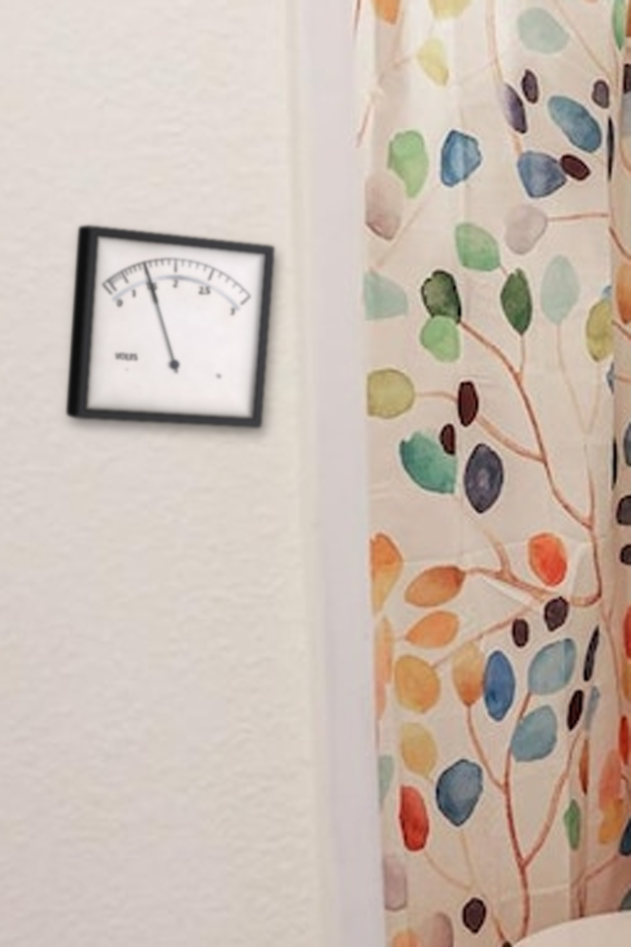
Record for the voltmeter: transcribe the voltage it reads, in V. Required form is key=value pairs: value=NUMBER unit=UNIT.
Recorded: value=1.5 unit=V
